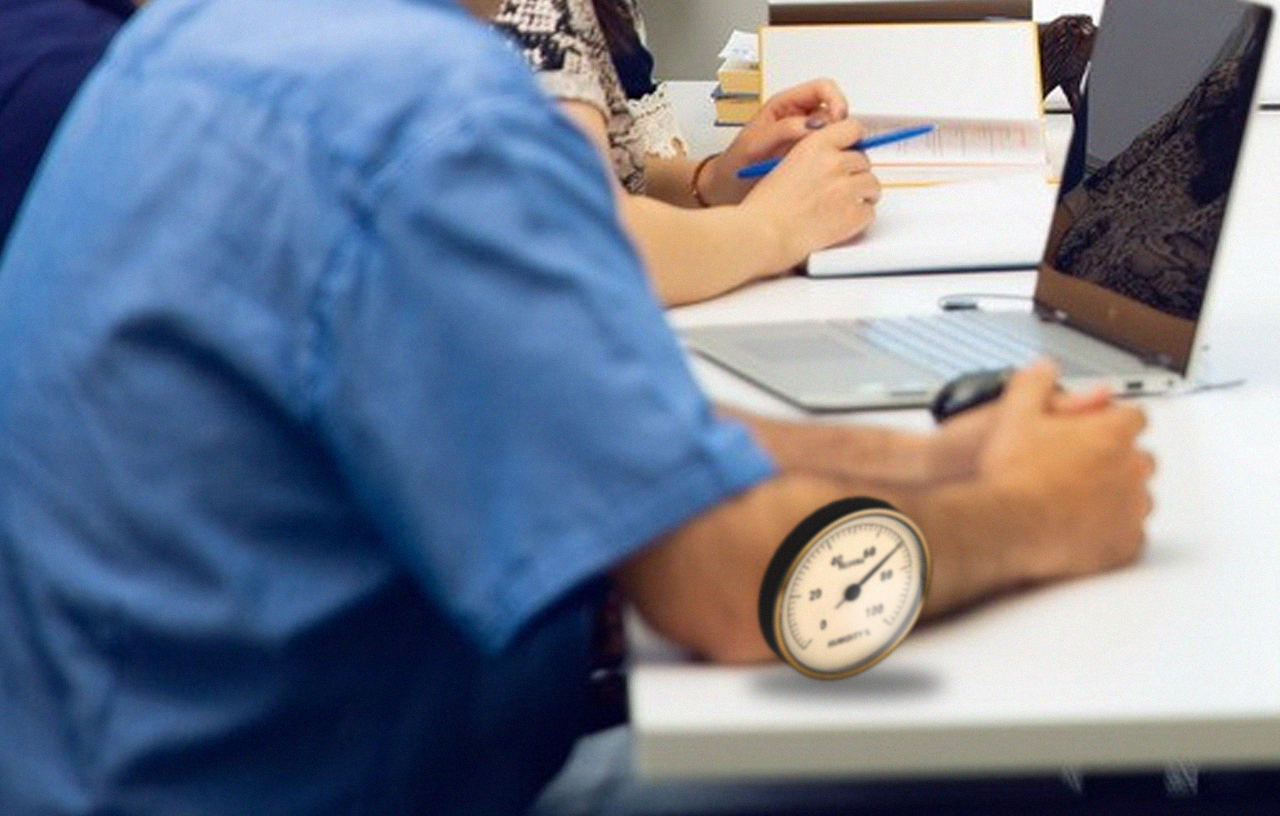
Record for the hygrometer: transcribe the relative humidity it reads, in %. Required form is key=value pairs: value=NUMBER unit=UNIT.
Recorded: value=70 unit=%
